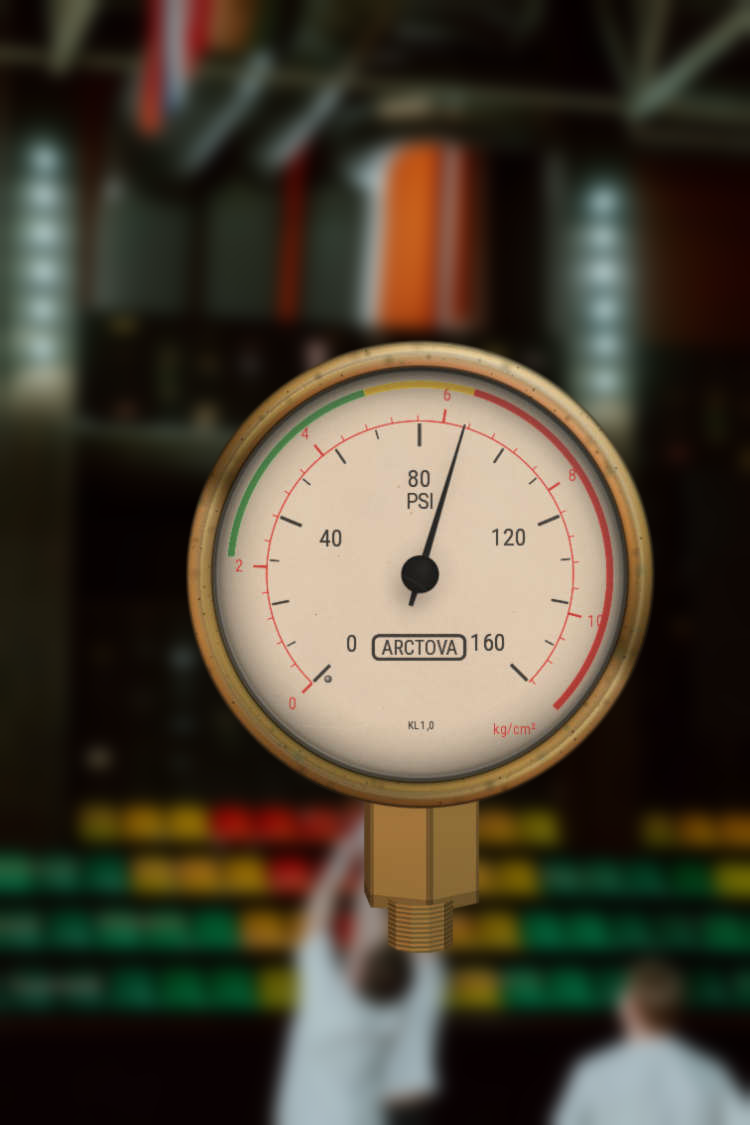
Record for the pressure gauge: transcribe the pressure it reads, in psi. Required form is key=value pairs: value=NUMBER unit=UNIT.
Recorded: value=90 unit=psi
